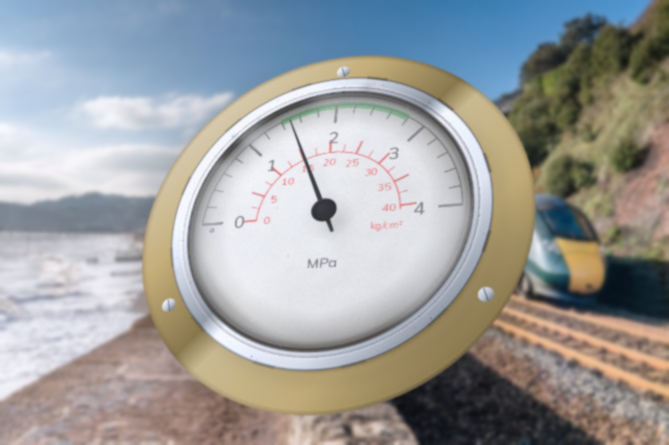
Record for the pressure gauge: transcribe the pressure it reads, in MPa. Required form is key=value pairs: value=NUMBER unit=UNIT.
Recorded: value=1.5 unit=MPa
